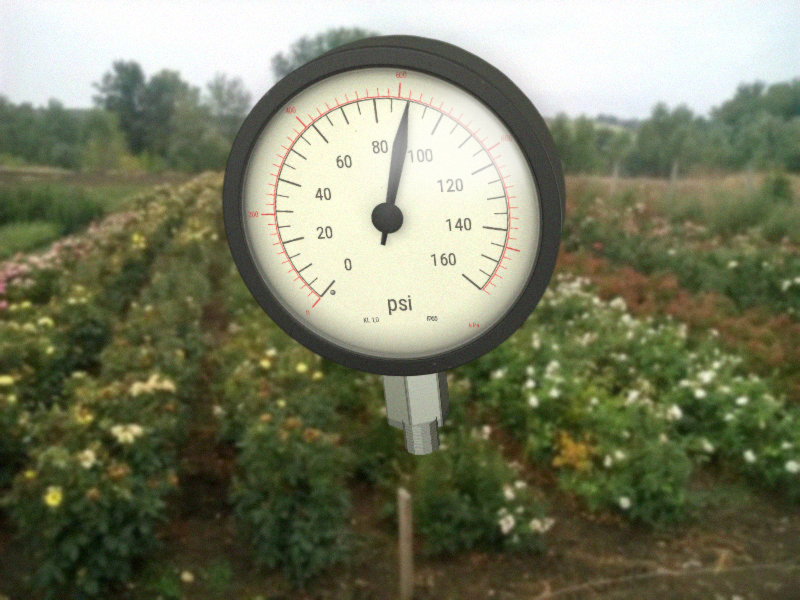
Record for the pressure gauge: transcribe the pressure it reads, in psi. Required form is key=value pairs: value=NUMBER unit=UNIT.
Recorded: value=90 unit=psi
